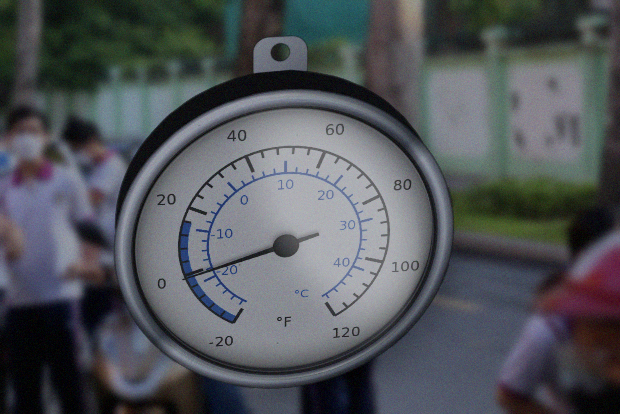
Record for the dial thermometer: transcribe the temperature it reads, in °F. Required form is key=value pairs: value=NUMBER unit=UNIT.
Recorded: value=0 unit=°F
